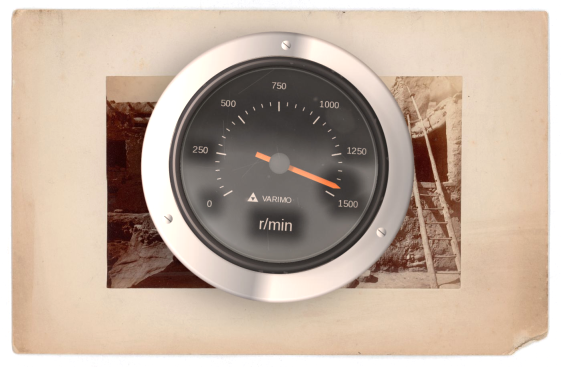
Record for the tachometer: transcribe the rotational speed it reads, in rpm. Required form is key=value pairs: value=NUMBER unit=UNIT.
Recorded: value=1450 unit=rpm
